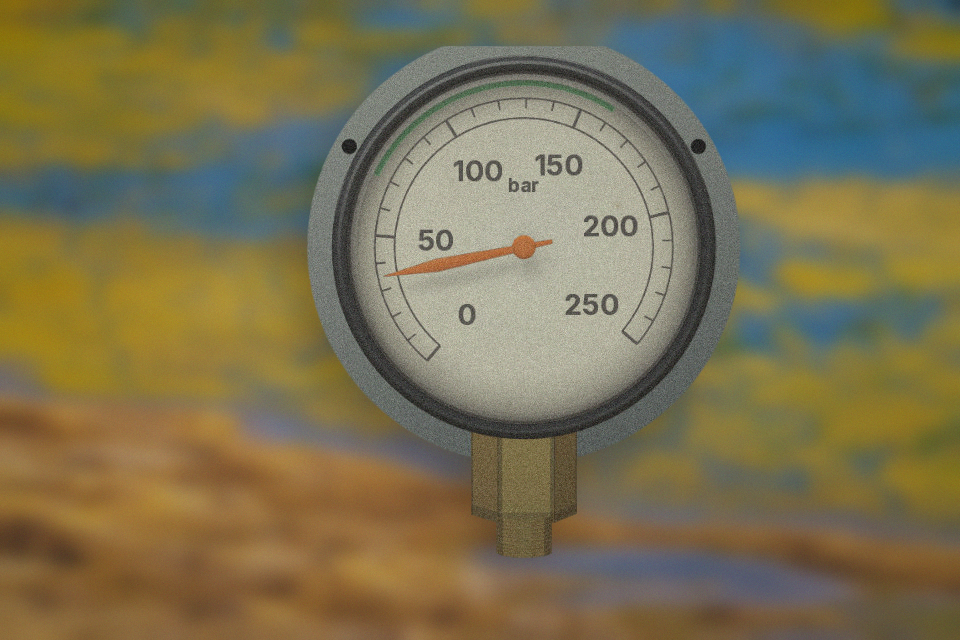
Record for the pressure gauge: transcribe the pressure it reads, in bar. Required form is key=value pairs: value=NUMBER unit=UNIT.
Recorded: value=35 unit=bar
